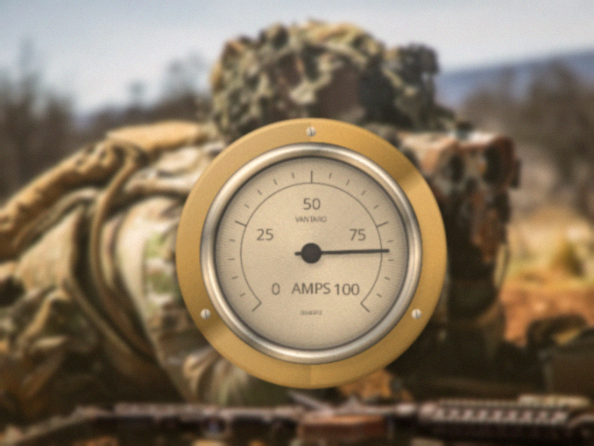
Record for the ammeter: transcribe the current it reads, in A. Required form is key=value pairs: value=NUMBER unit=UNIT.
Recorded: value=82.5 unit=A
